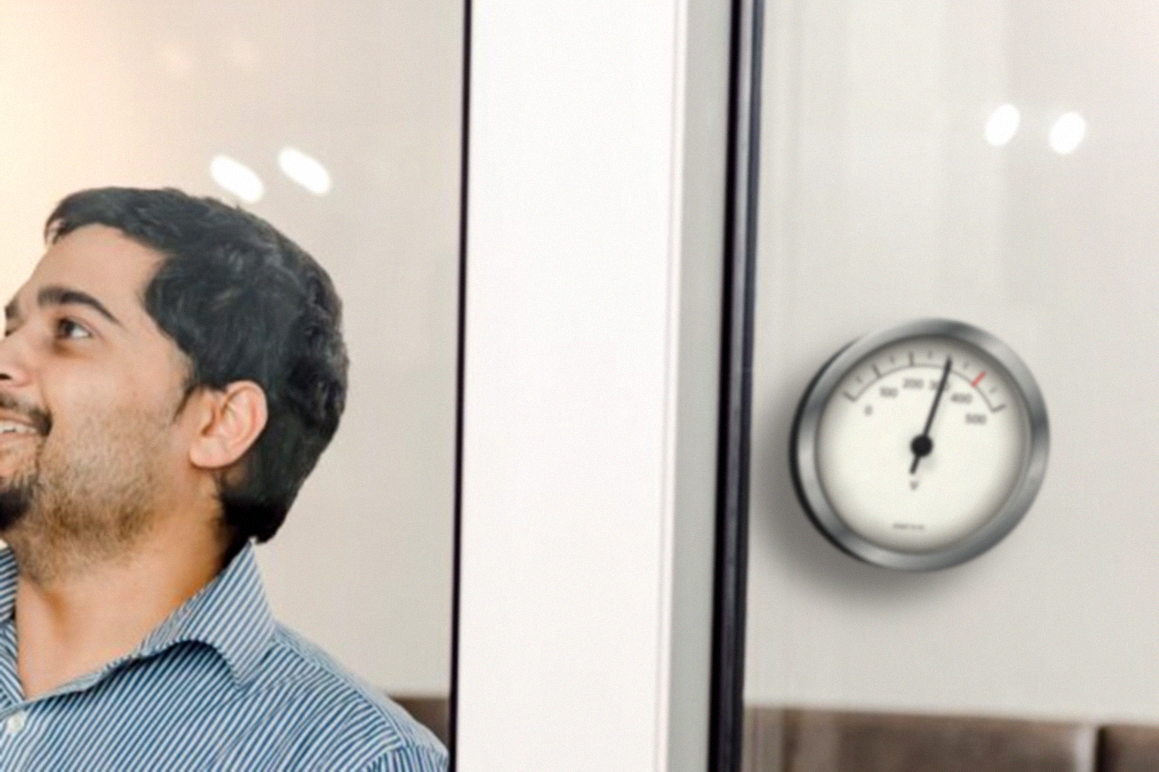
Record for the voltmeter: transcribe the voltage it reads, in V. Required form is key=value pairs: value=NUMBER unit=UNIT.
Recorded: value=300 unit=V
